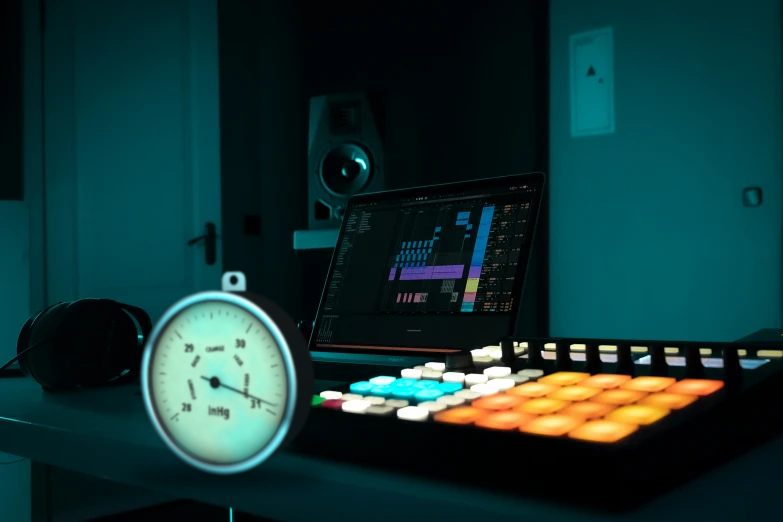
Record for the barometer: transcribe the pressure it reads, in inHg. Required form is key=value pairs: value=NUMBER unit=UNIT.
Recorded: value=30.9 unit=inHg
